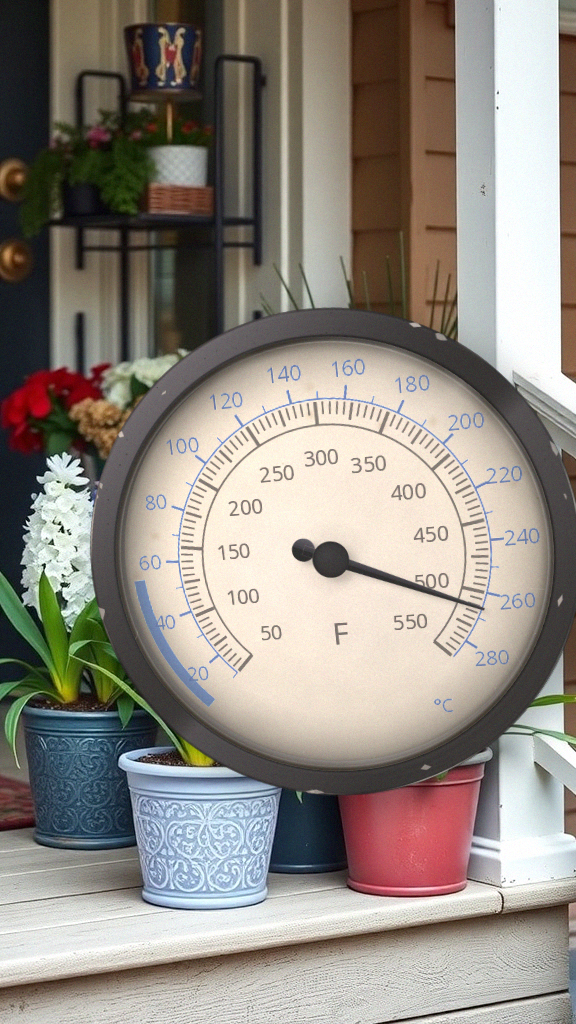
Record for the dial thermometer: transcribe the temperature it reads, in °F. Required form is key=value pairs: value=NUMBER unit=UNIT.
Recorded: value=510 unit=°F
